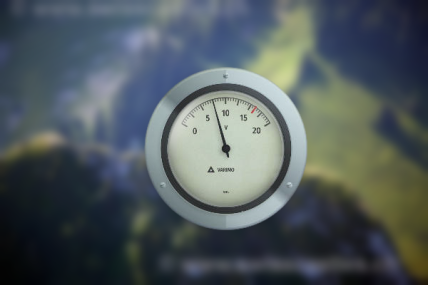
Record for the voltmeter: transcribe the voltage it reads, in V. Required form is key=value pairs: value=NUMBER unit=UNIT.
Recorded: value=7.5 unit=V
